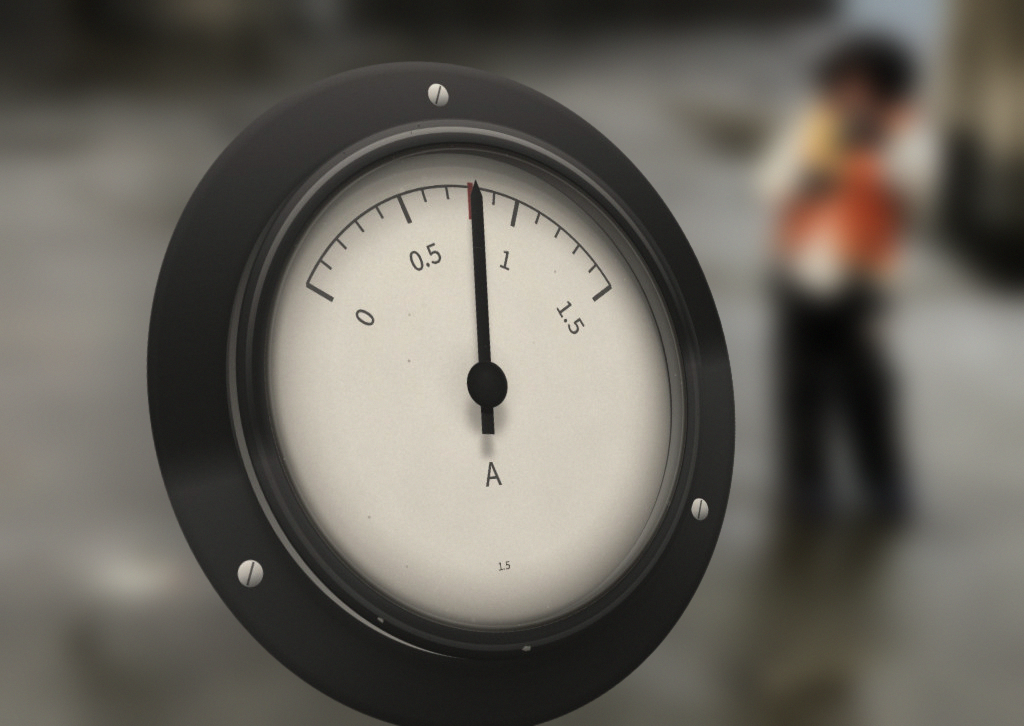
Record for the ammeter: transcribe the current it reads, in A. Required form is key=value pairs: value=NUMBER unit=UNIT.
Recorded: value=0.8 unit=A
